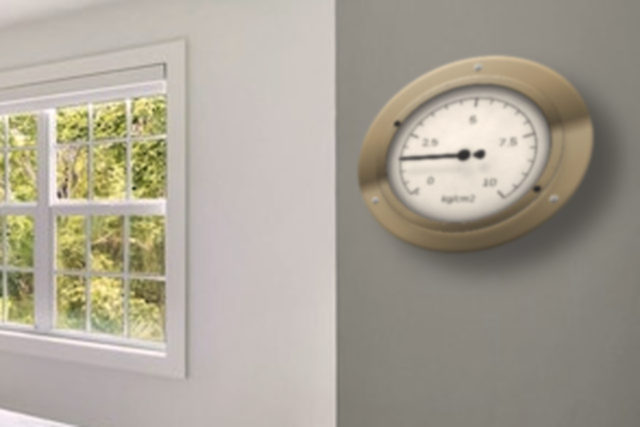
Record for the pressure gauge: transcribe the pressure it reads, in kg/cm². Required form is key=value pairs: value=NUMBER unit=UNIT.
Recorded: value=1.5 unit=kg/cm²
